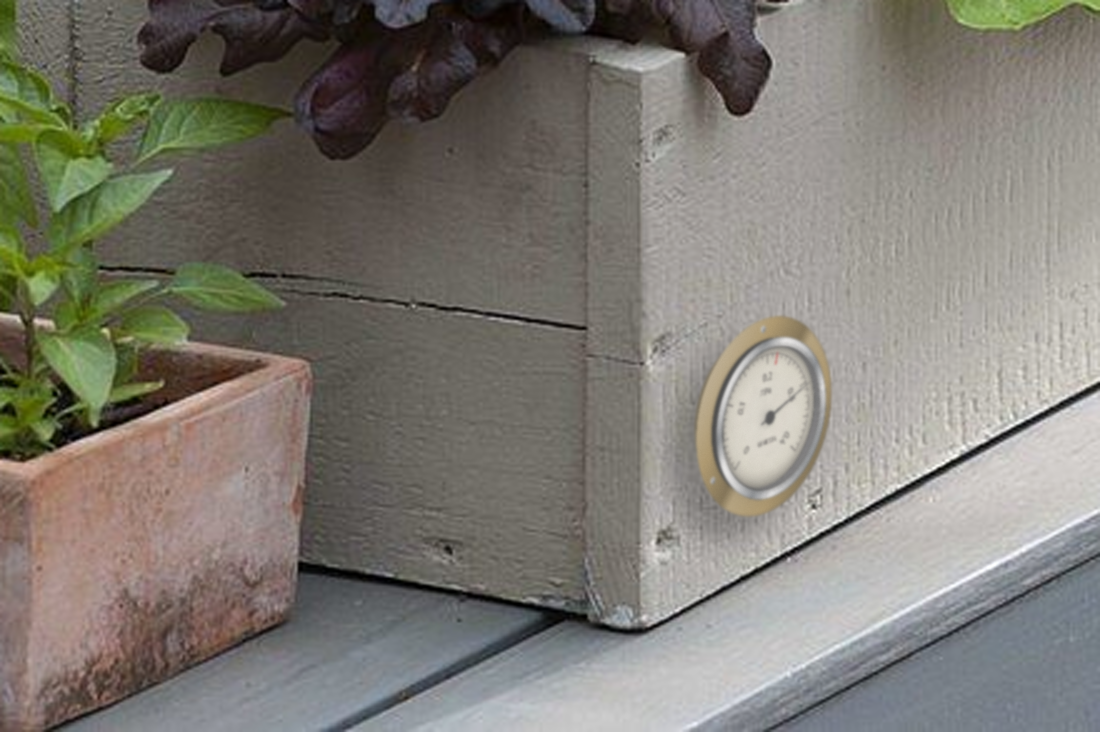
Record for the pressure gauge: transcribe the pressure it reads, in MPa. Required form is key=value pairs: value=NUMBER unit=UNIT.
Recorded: value=0.3 unit=MPa
